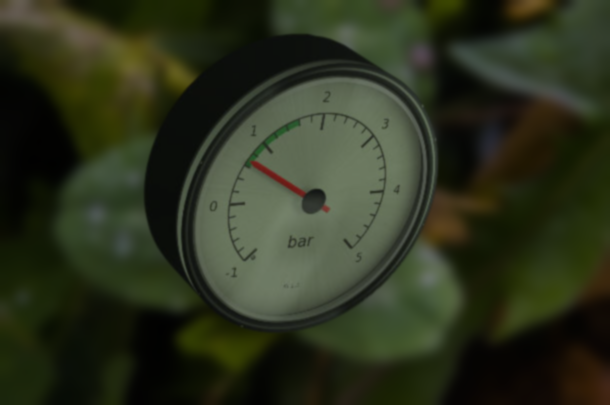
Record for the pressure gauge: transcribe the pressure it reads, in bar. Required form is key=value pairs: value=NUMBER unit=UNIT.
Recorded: value=0.7 unit=bar
